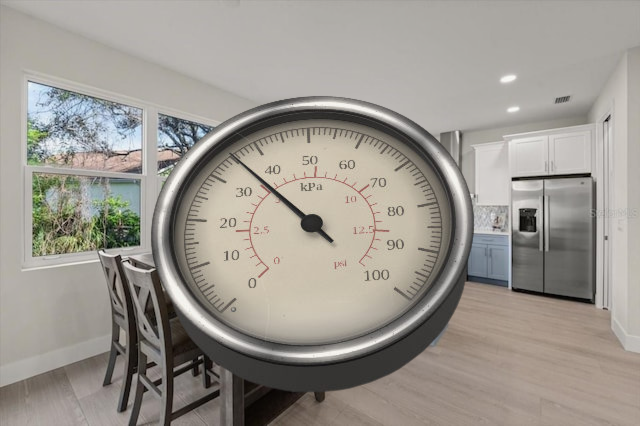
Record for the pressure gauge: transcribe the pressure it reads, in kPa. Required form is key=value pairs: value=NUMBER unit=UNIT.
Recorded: value=35 unit=kPa
